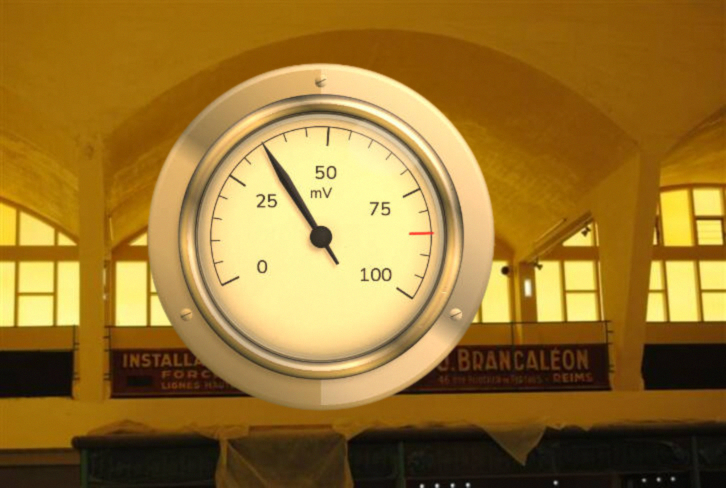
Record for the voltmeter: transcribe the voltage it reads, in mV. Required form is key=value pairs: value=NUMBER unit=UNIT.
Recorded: value=35 unit=mV
